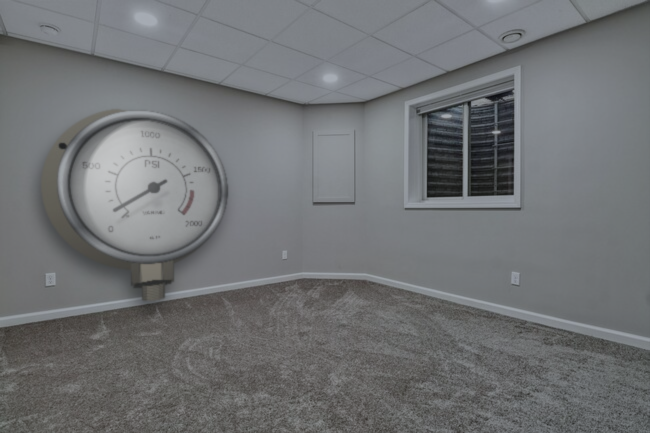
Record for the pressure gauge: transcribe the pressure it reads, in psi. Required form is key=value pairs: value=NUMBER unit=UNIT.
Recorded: value=100 unit=psi
